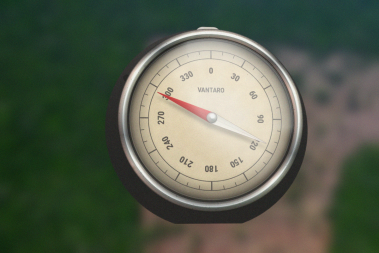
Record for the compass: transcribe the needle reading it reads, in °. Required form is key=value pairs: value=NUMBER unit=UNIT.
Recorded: value=295 unit=°
